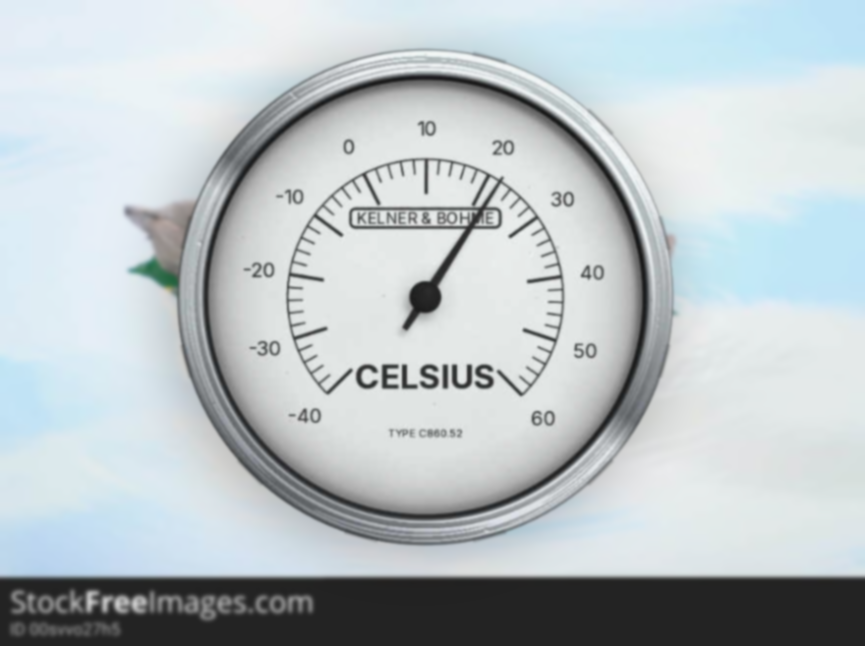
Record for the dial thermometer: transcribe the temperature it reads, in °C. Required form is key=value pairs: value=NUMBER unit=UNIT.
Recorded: value=22 unit=°C
